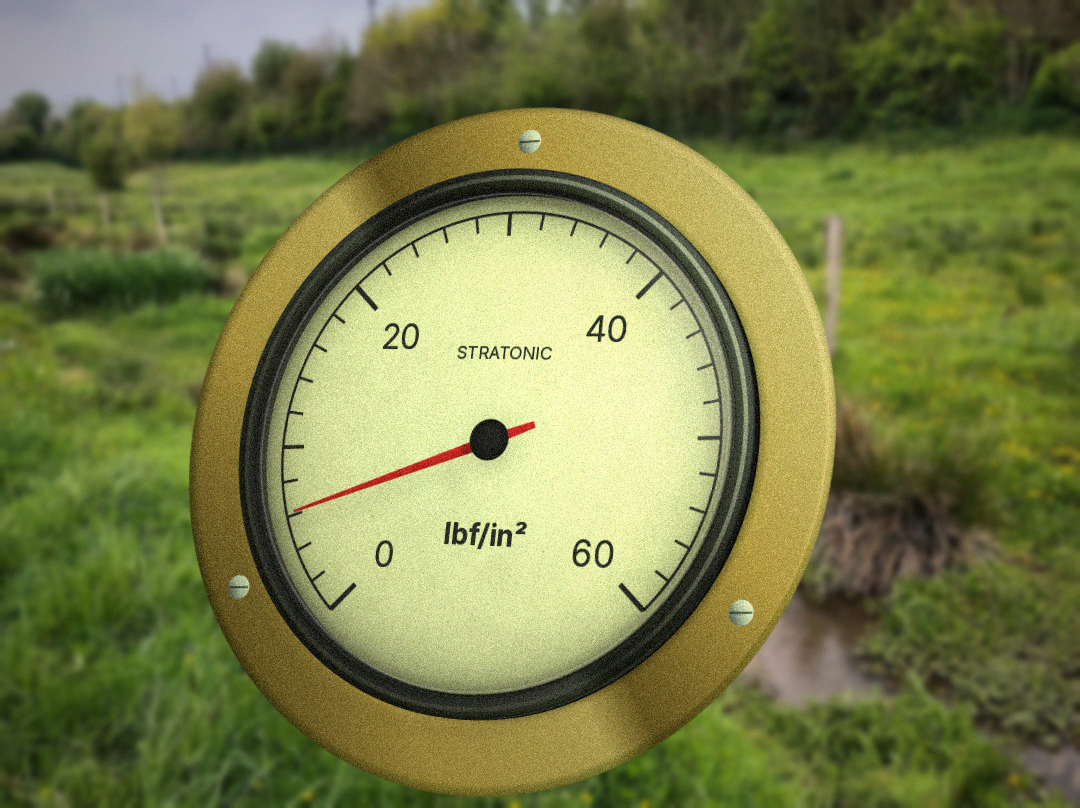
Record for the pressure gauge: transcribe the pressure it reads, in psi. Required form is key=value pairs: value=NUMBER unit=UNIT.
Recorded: value=6 unit=psi
